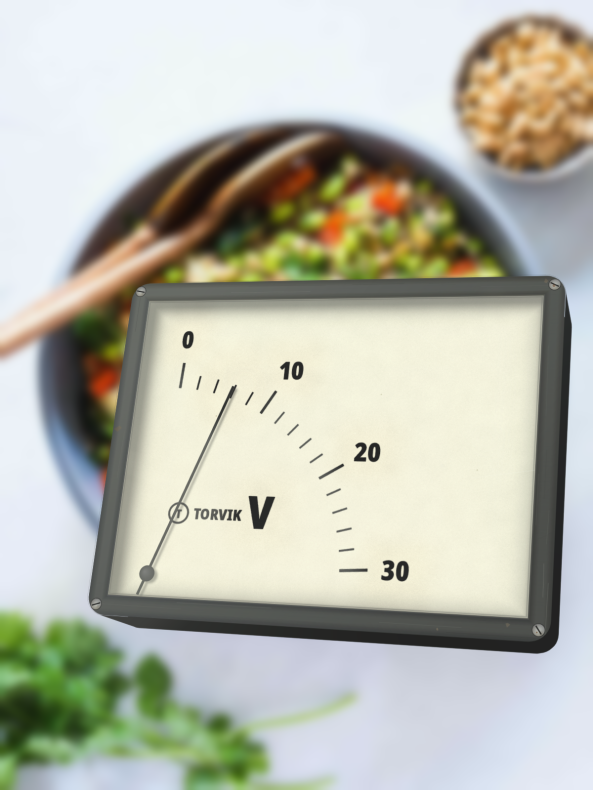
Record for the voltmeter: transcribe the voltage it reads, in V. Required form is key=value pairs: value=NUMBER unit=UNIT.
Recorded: value=6 unit=V
